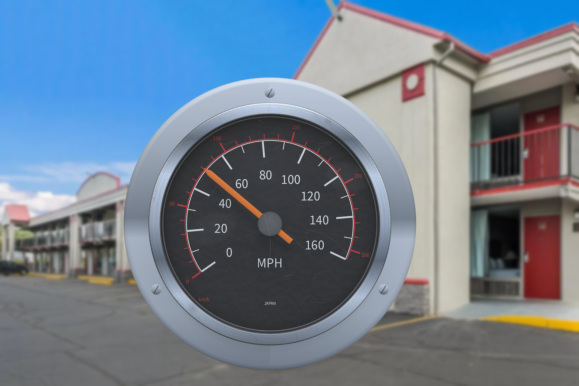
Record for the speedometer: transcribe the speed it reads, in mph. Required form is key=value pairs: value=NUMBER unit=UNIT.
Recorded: value=50 unit=mph
